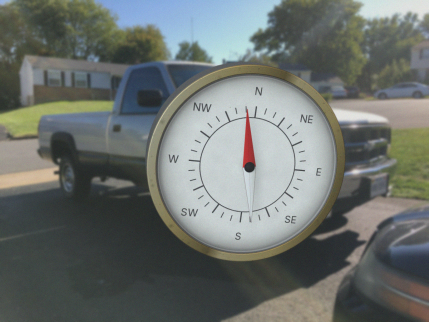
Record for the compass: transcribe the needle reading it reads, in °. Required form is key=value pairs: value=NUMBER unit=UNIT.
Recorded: value=350 unit=°
